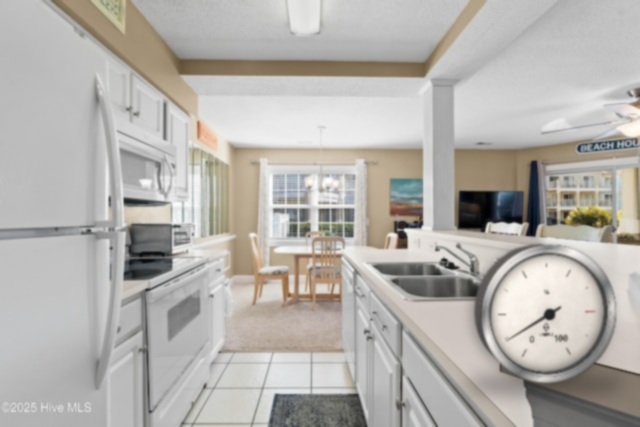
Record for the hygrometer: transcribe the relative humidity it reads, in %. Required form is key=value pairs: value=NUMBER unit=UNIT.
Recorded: value=10 unit=%
